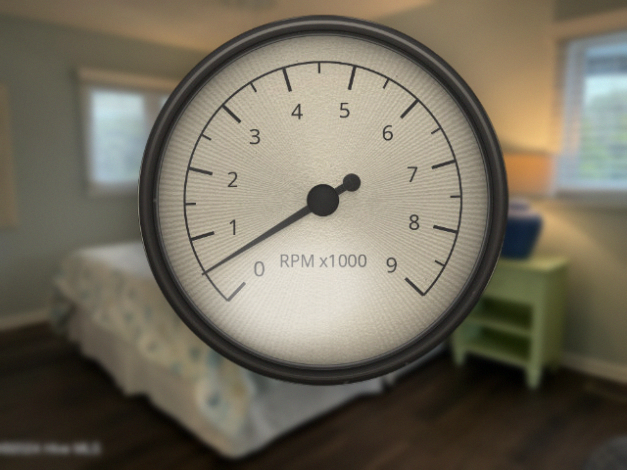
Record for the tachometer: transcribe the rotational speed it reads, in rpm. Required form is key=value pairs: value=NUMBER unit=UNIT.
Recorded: value=500 unit=rpm
